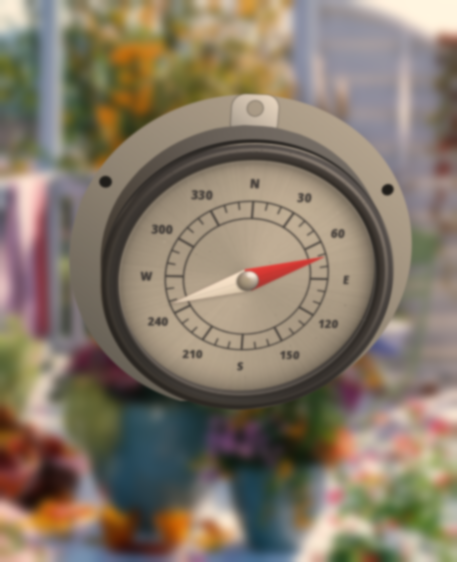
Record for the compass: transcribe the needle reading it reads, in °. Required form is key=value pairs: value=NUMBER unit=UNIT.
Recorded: value=70 unit=°
